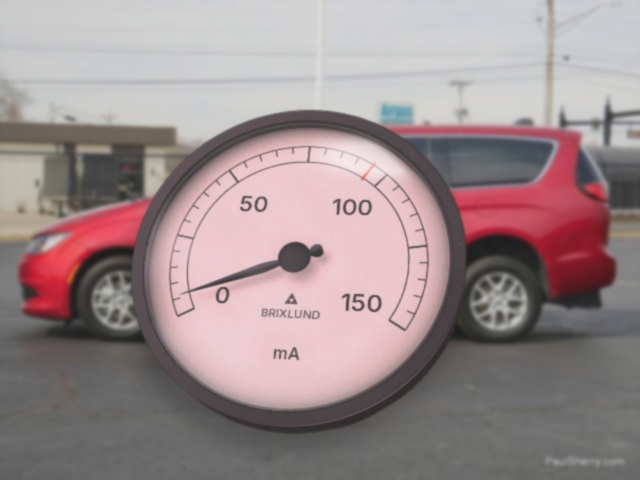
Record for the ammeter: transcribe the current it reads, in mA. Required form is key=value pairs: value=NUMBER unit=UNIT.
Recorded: value=5 unit=mA
